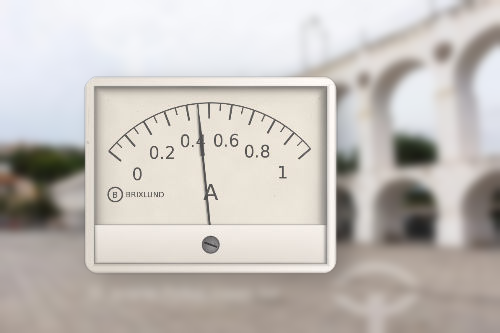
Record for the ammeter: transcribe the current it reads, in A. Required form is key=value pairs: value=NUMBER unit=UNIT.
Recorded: value=0.45 unit=A
